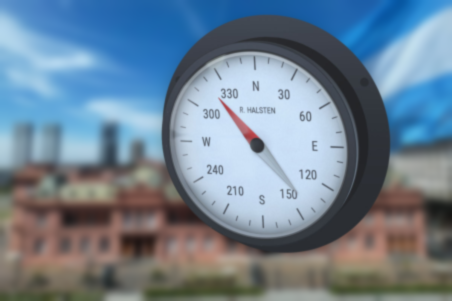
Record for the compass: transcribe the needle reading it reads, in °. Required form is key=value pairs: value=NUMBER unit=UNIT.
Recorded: value=320 unit=°
